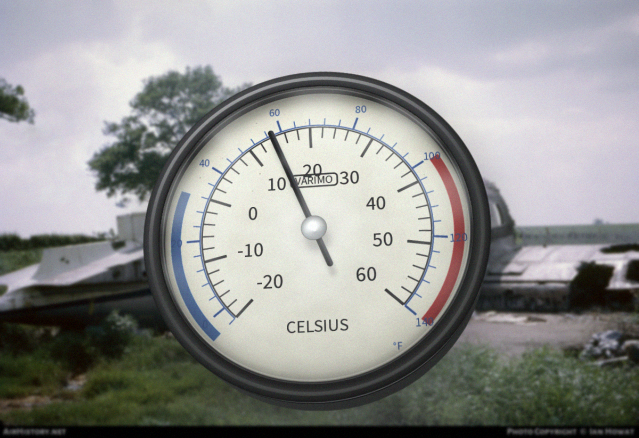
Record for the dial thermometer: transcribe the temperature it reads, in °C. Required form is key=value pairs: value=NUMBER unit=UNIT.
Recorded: value=14 unit=°C
